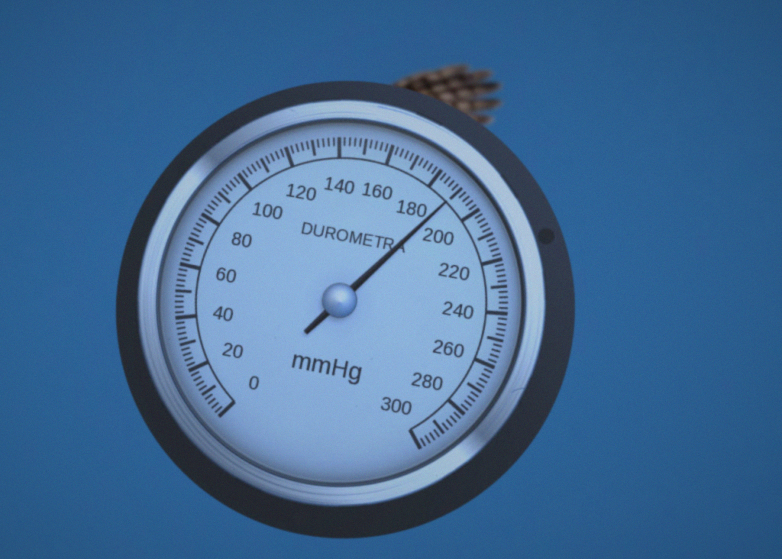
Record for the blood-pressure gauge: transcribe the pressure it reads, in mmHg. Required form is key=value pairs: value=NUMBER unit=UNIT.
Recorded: value=190 unit=mmHg
